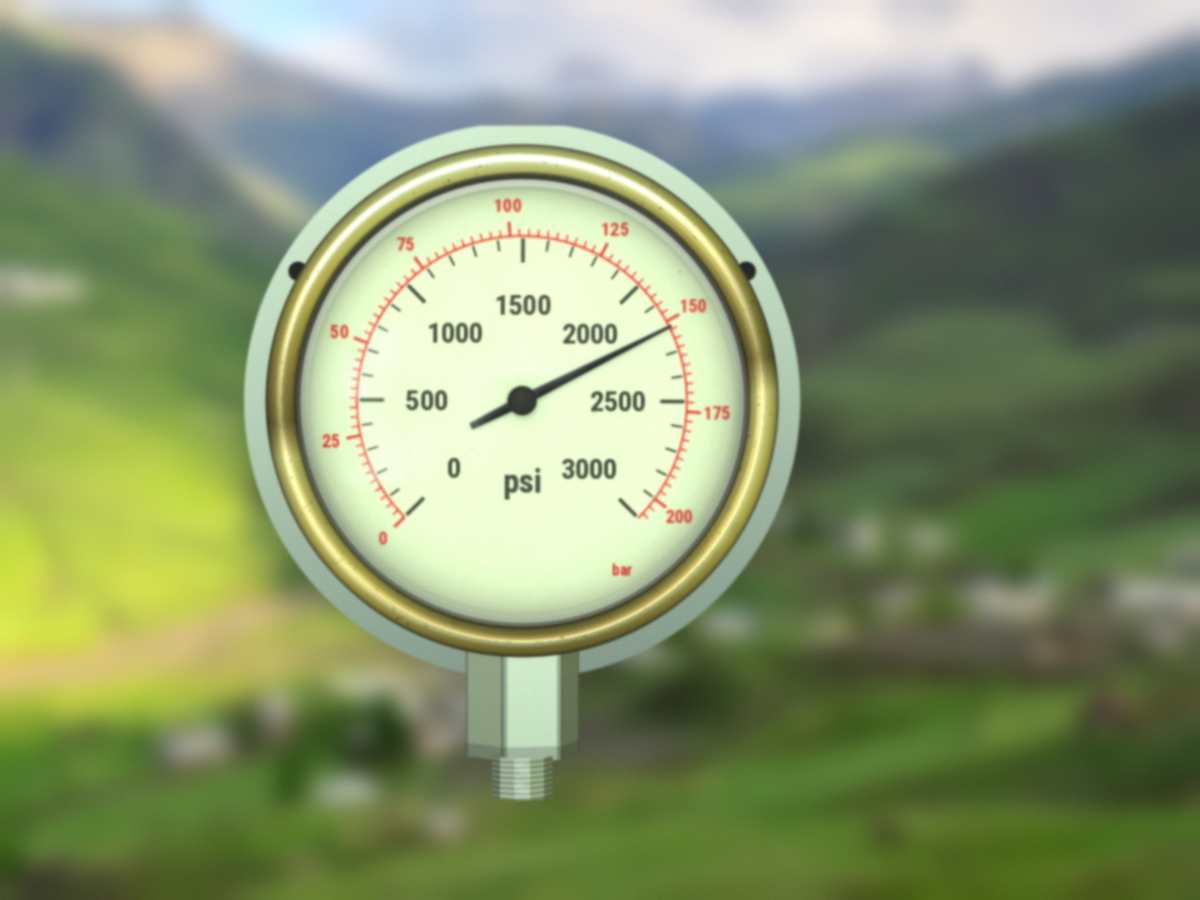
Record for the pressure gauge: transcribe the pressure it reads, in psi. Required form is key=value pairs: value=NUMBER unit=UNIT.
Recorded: value=2200 unit=psi
